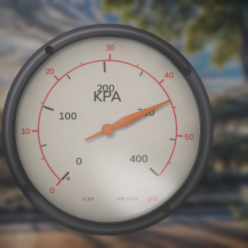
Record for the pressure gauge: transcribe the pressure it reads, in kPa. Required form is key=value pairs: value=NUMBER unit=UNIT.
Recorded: value=300 unit=kPa
